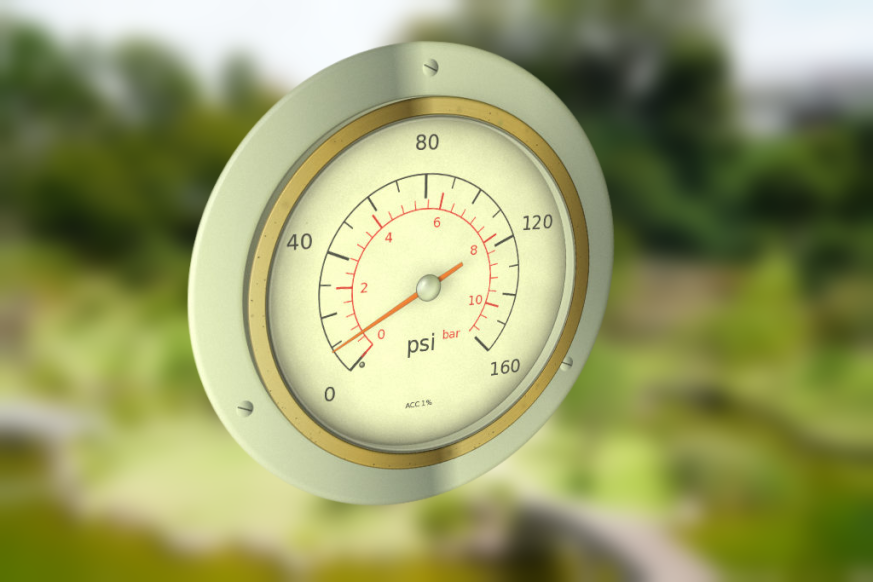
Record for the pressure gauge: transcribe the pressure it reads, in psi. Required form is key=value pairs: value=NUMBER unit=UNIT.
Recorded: value=10 unit=psi
